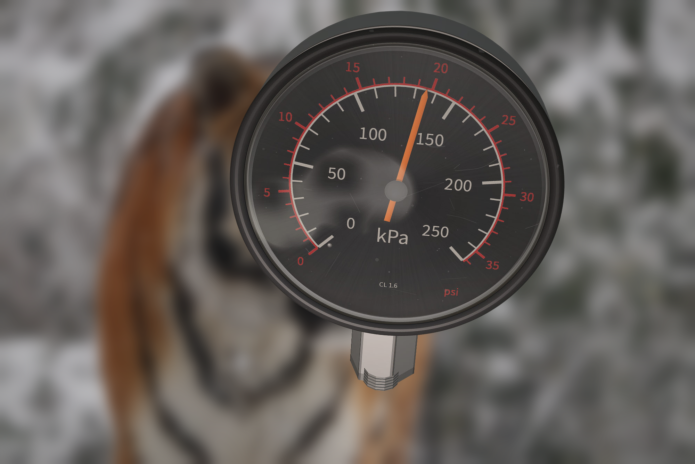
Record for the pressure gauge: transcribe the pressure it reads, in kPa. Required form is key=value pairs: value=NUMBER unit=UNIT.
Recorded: value=135 unit=kPa
